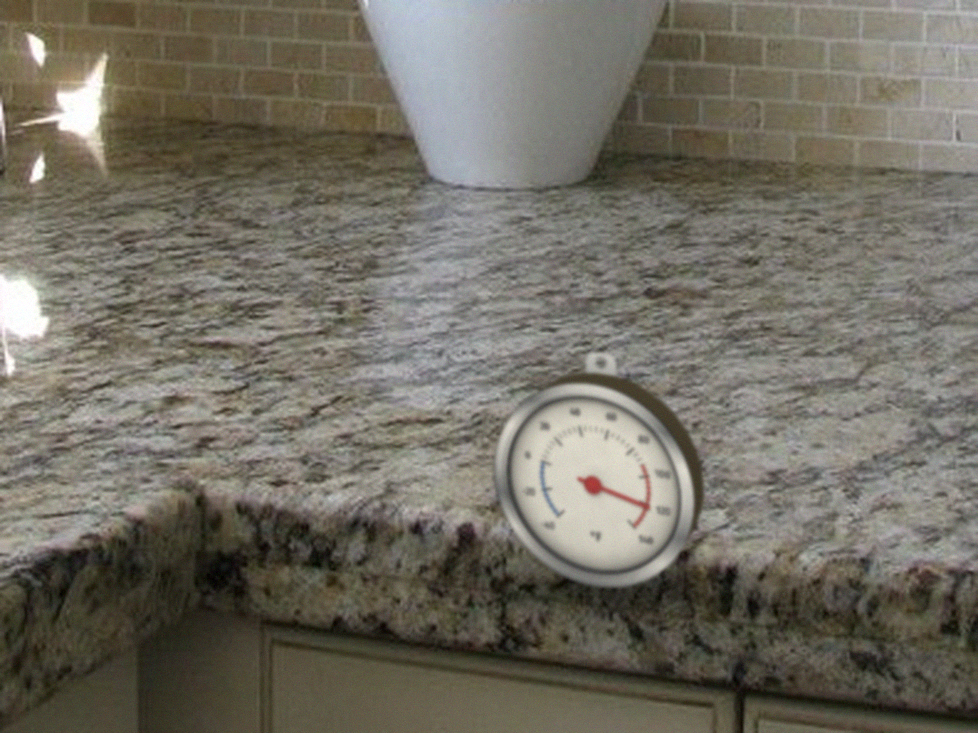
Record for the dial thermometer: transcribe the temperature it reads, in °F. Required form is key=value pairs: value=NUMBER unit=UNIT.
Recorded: value=120 unit=°F
